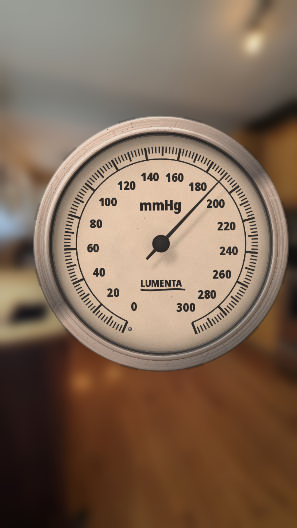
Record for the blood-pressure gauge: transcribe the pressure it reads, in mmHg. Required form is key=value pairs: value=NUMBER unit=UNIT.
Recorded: value=190 unit=mmHg
